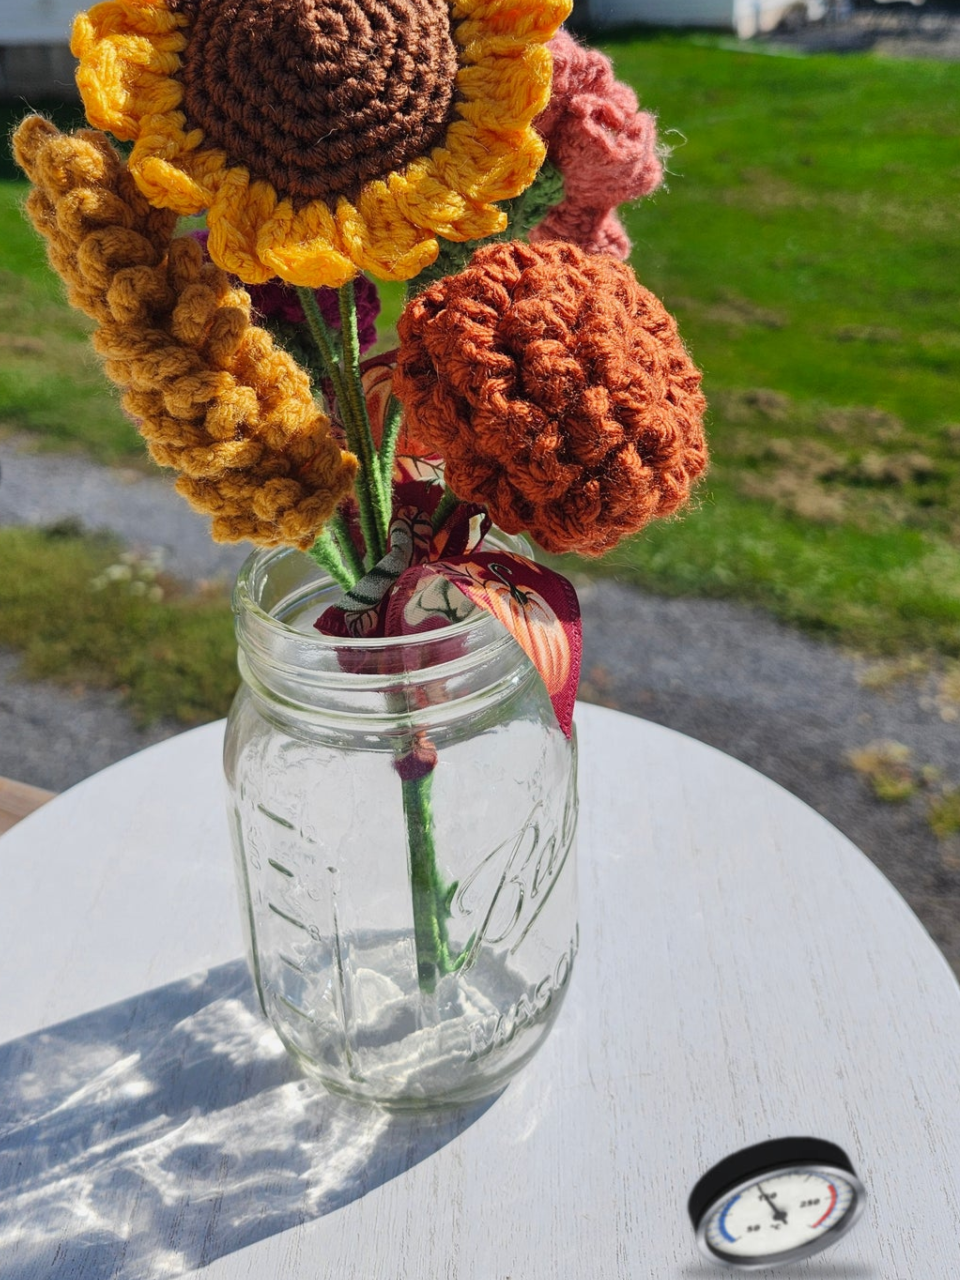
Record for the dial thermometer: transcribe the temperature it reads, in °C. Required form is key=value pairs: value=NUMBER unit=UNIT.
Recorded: value=150 unit=°C
